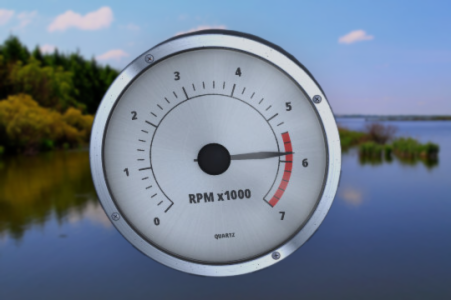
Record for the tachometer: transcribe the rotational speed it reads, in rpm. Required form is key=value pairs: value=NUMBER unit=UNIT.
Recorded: value=5800 unit=rpm
